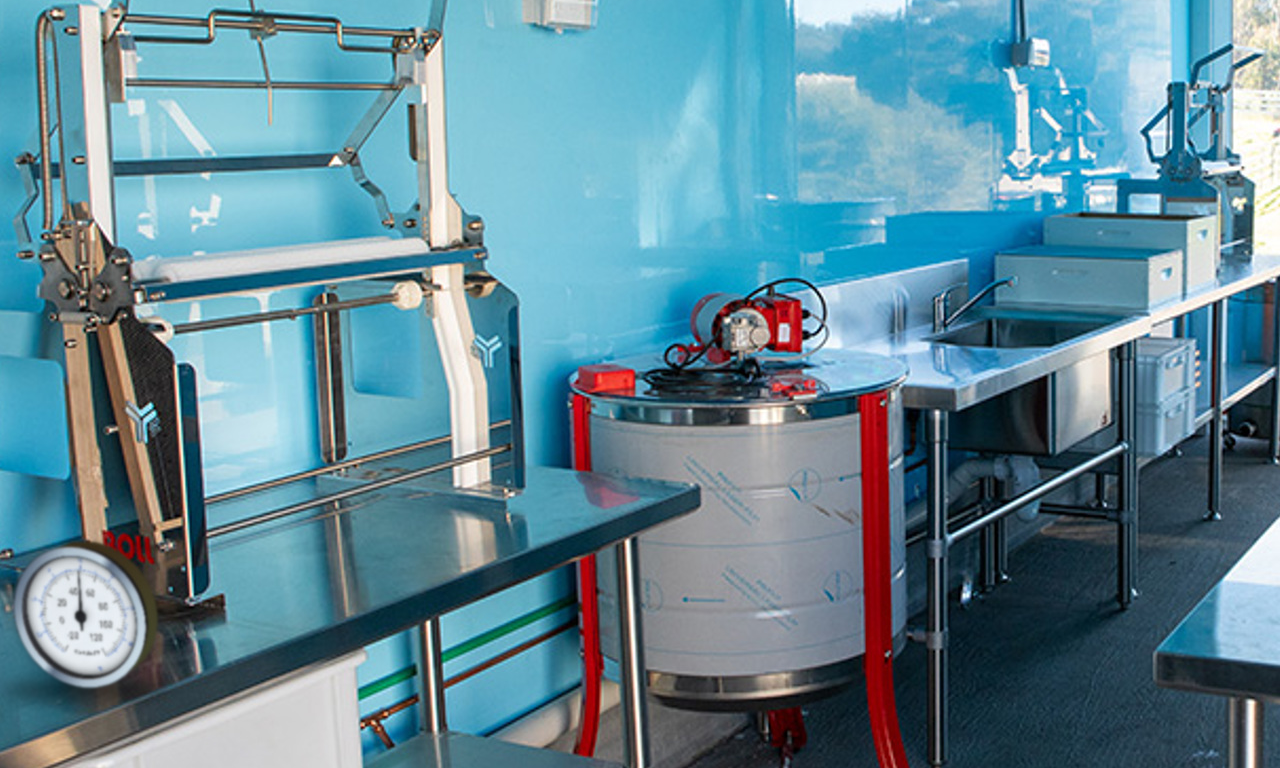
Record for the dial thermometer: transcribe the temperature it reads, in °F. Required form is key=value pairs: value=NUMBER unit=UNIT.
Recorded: value=50 unit=°F
